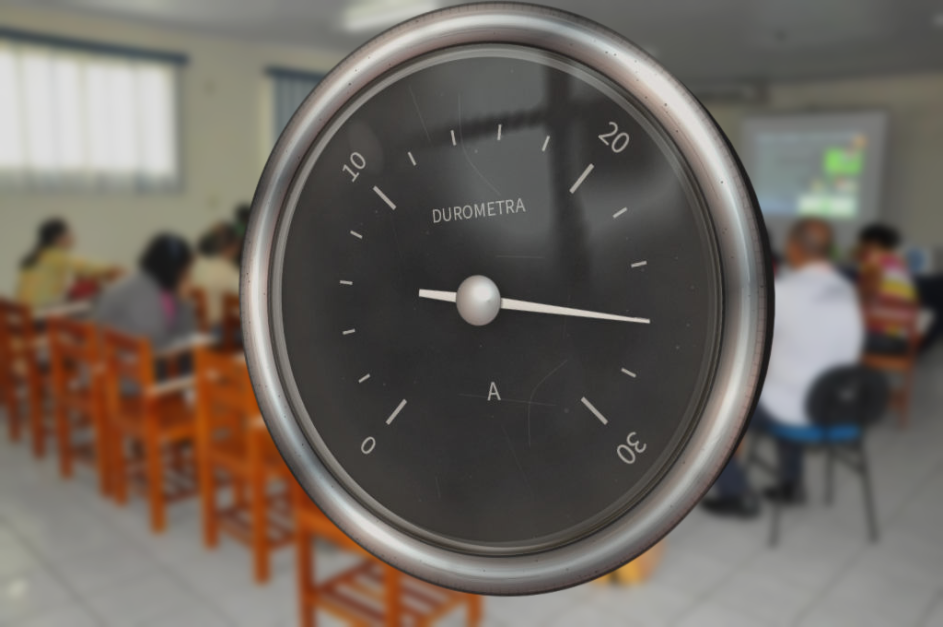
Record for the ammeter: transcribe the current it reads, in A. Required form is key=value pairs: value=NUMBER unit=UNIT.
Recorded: value=26 unit=A
